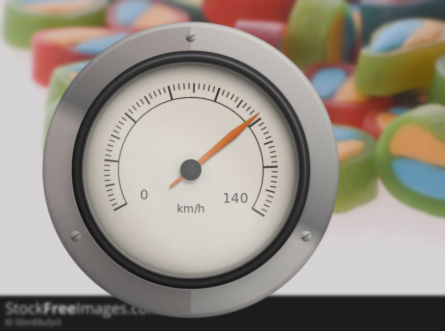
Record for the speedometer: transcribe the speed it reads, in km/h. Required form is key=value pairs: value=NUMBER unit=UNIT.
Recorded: value=98 unit=km/h
